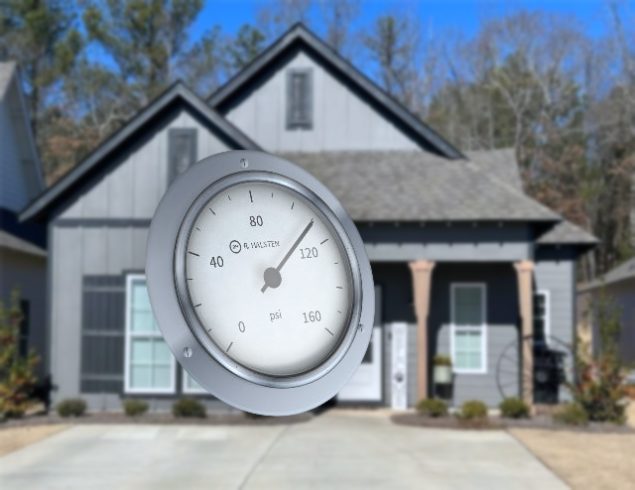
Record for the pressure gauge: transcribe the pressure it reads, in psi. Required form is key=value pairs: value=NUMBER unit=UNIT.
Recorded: value=110 unit=psi
